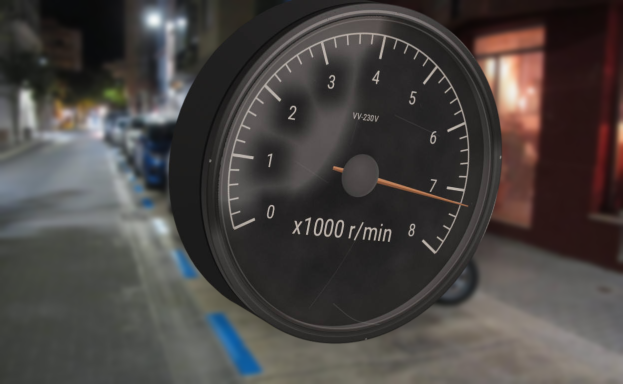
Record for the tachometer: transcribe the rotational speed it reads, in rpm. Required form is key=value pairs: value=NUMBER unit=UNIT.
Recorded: value=7200 unit=rpm
